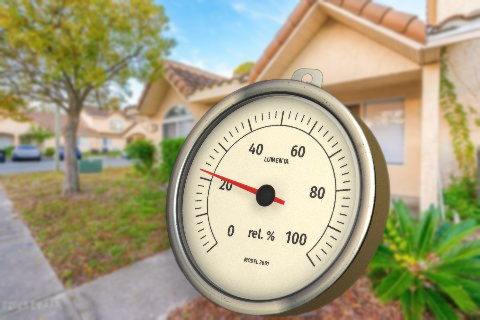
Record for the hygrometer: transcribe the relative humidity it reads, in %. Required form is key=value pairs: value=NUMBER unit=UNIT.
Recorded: value=22 unit=%
